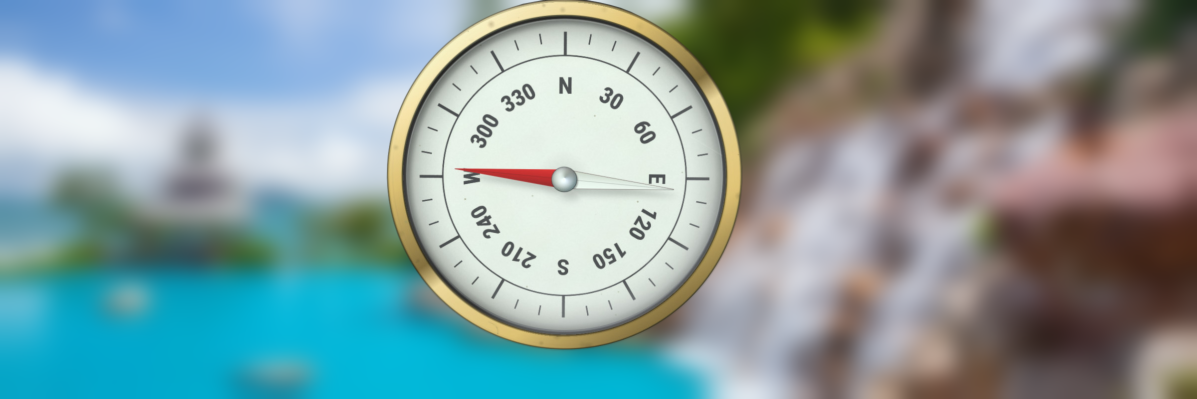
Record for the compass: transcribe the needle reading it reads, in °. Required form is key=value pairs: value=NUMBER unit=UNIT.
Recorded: value=275 unit=°
